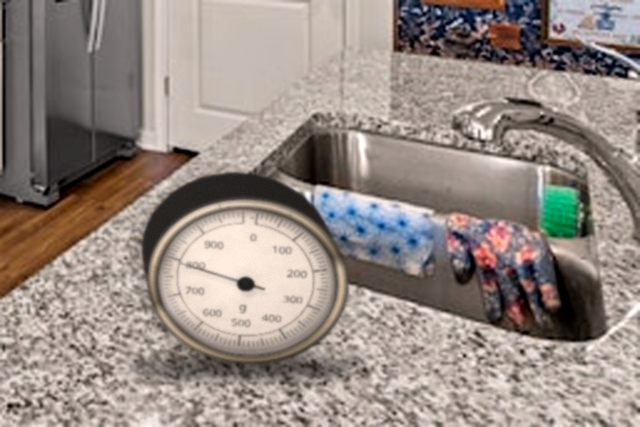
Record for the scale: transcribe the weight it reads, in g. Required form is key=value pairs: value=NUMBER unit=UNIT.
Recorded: value=800 unit=g
